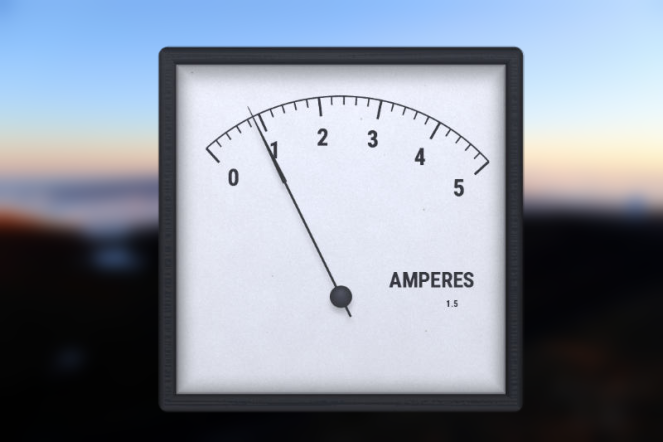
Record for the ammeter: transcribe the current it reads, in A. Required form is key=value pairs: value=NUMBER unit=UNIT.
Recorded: value=0.9 unit=A
